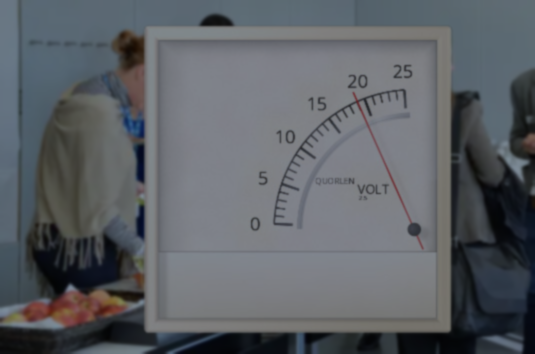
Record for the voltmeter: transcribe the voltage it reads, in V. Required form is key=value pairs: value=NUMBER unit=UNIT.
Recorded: value=19 unit=V
